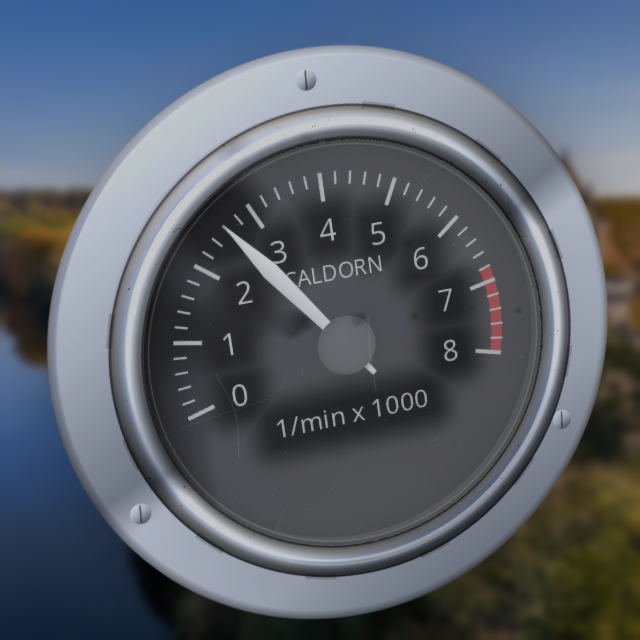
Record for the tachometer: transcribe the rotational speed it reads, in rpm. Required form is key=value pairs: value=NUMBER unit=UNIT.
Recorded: value=2600 unit=rpm
